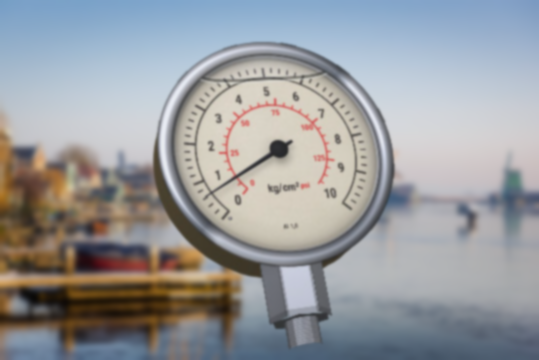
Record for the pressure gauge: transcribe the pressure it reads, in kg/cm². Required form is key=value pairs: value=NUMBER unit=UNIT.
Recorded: value=0.6 unit=kg/cm²
